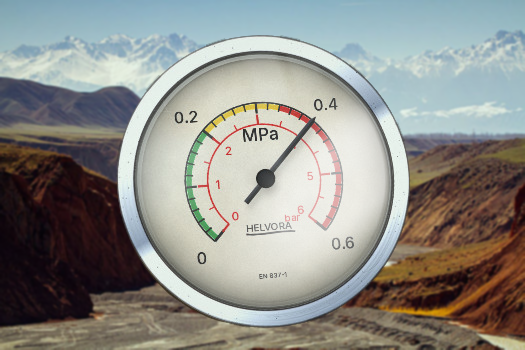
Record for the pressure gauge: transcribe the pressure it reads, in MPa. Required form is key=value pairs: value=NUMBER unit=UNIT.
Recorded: value=0.4 unit=MPa
